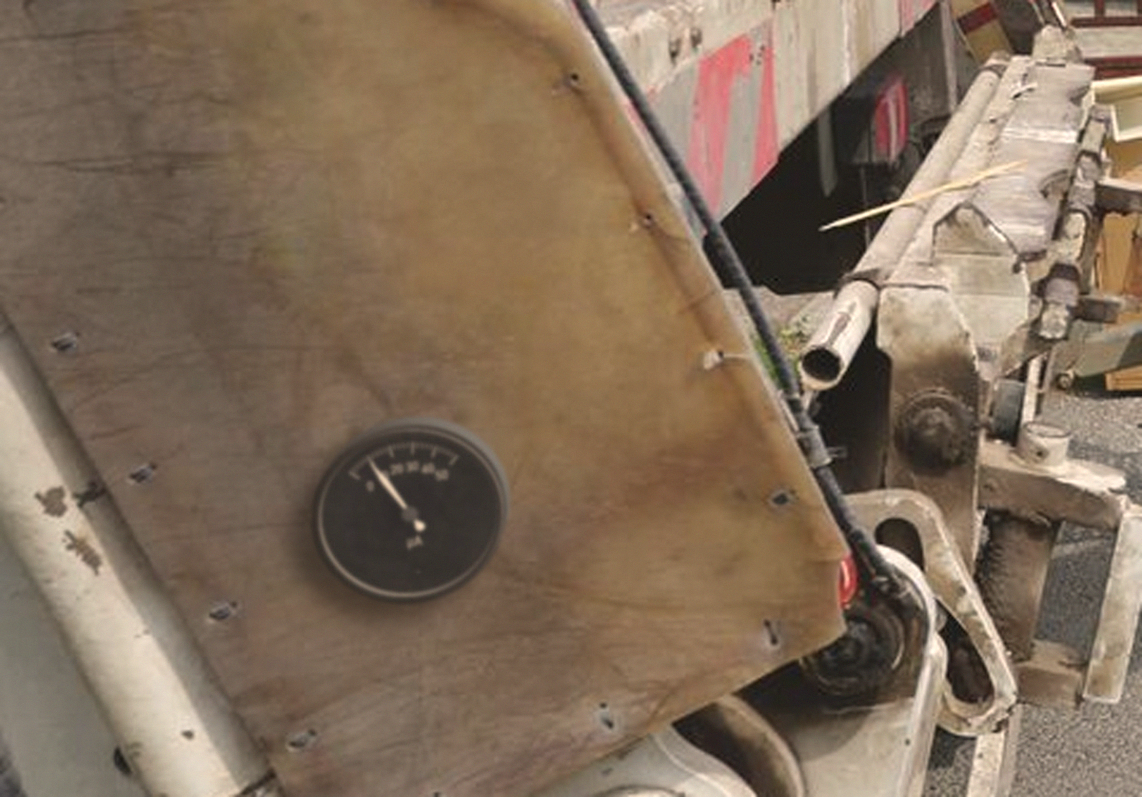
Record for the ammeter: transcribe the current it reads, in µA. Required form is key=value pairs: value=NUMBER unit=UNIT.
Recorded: value=10 unit=µA
